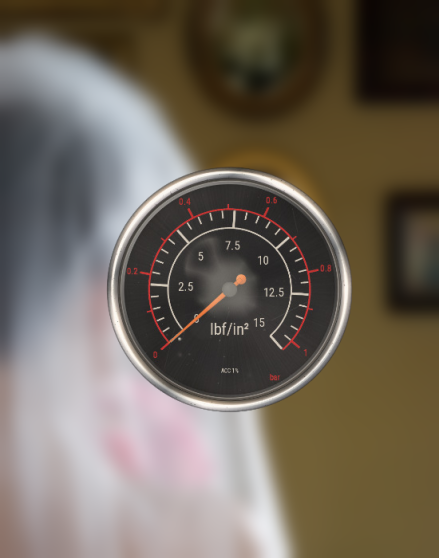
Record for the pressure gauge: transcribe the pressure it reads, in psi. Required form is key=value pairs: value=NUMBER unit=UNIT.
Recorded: value=0 unit=psi
